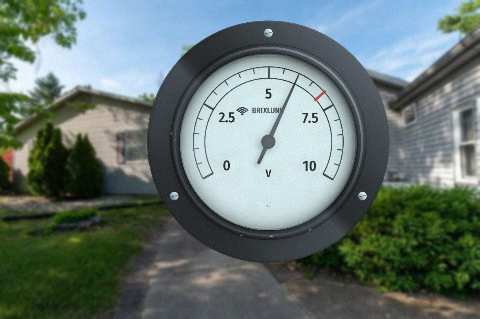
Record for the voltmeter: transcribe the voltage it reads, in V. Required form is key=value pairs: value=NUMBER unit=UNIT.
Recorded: value=6 unit=V
